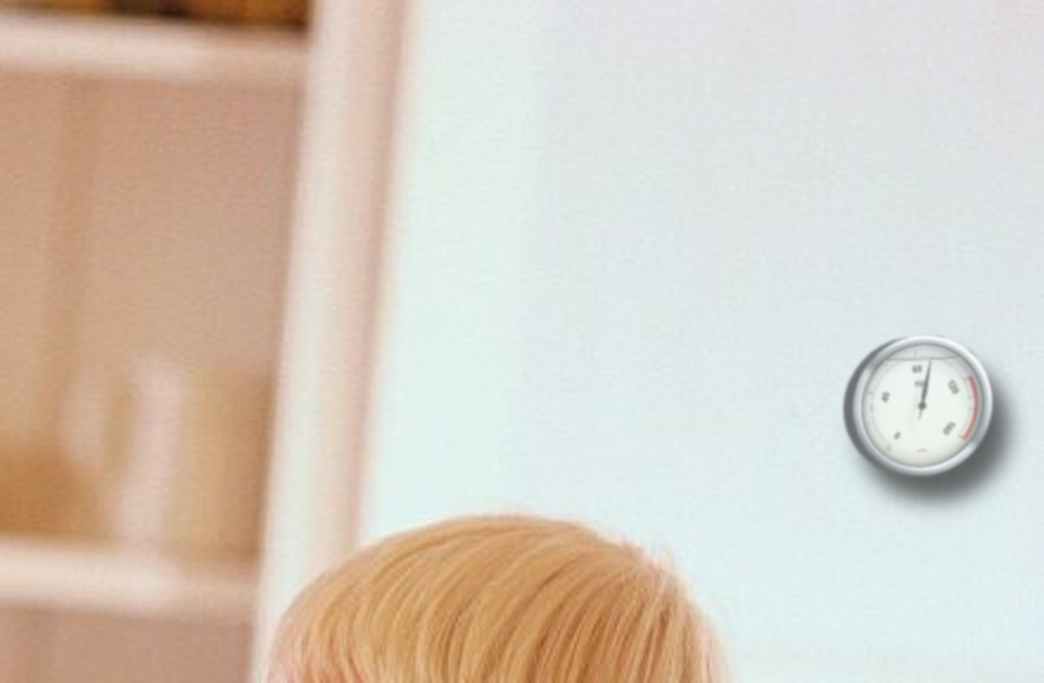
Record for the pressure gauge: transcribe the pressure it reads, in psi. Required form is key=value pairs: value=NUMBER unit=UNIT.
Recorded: value=90 unit=psi
